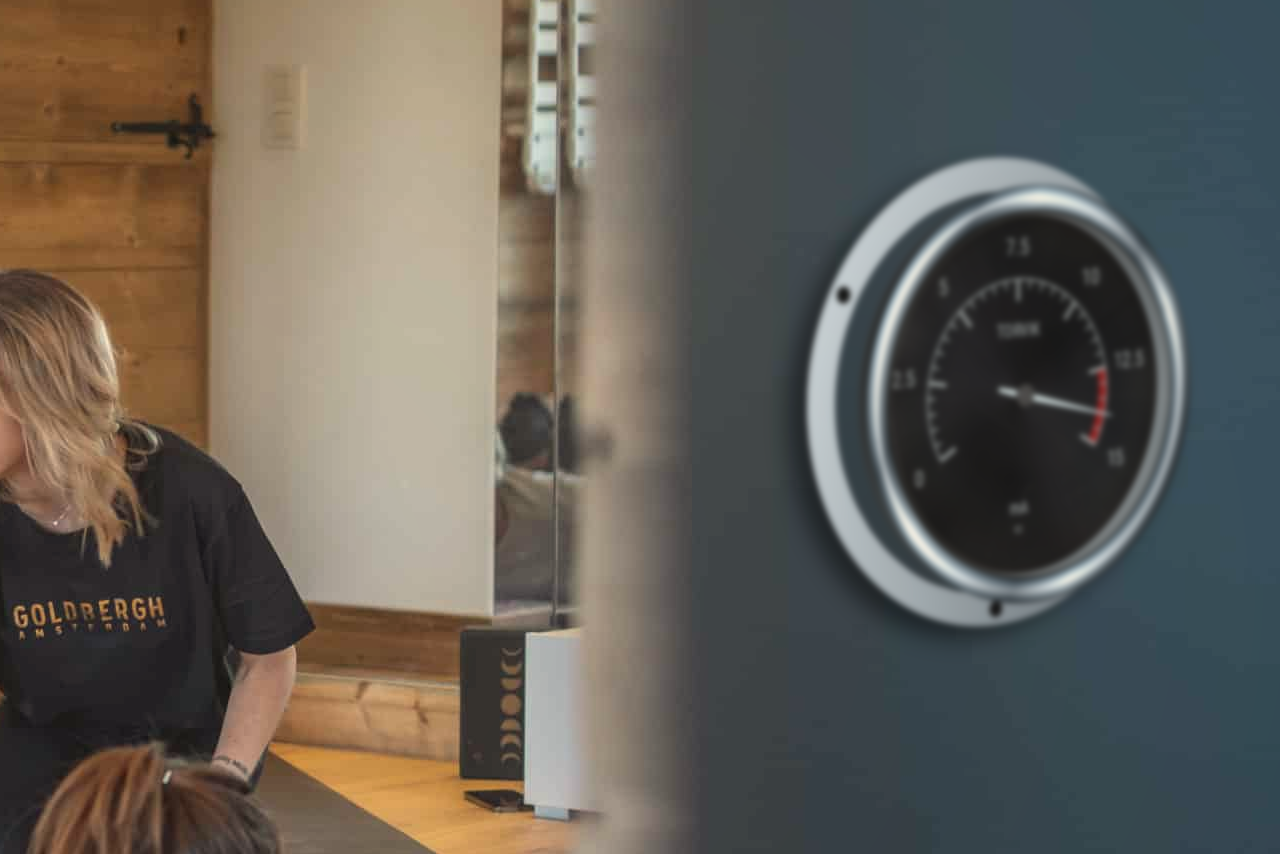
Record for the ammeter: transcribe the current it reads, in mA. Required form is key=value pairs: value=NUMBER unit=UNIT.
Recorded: value=14 unit=mA
